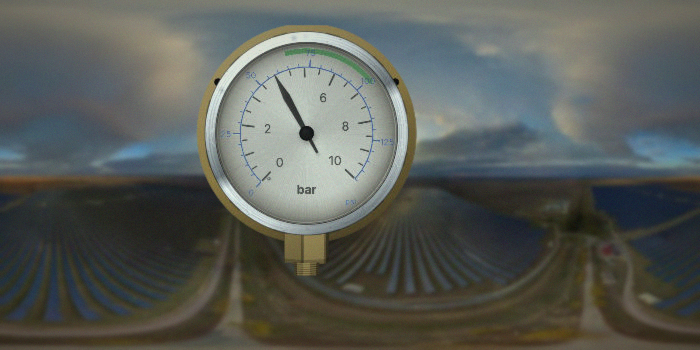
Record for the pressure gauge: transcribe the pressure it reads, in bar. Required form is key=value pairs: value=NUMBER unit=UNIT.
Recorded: value=4 unit=bar
